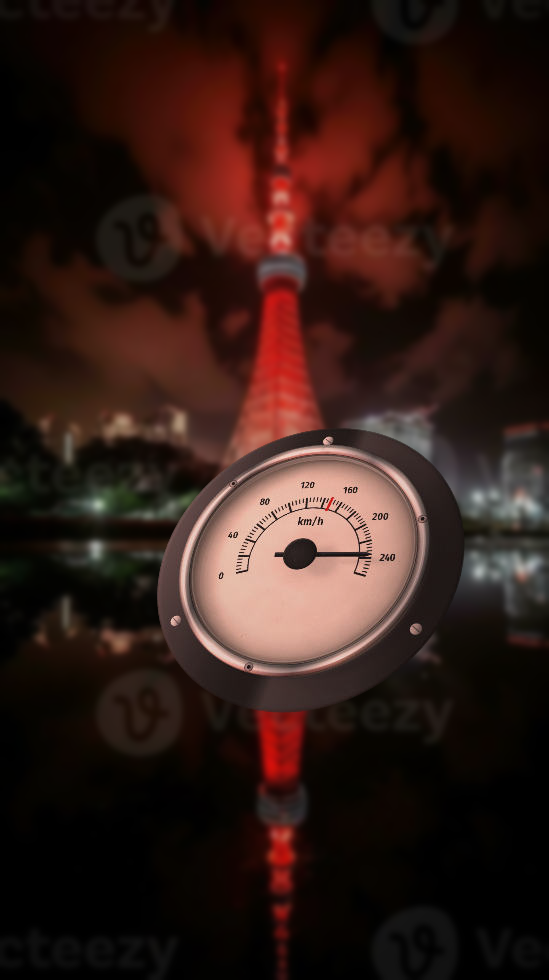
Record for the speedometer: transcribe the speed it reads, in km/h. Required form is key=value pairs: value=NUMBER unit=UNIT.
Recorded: value=240 unit=km/h
